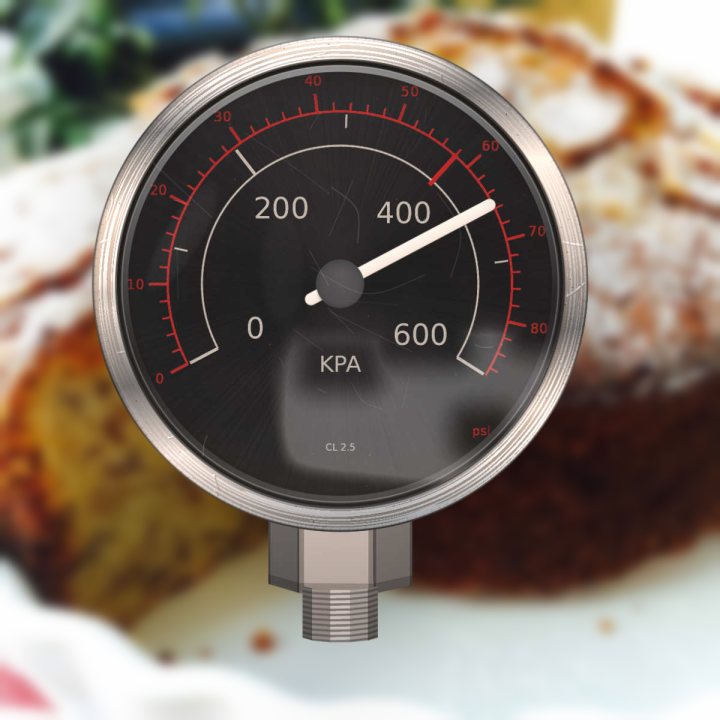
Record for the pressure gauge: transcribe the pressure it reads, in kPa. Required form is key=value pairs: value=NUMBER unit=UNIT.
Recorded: value=450 unit=kPa
